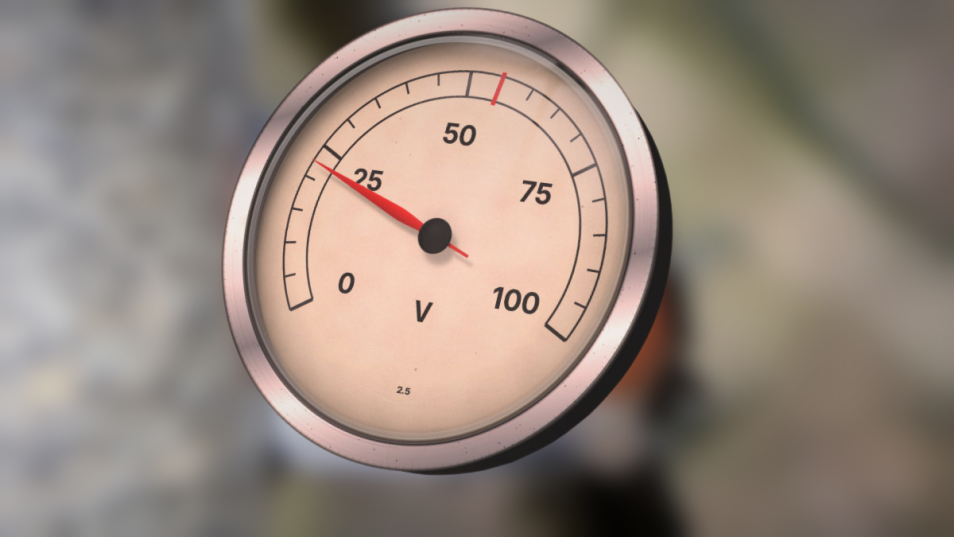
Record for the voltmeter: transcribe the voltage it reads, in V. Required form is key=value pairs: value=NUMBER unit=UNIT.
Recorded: value=22.5 unit=V
